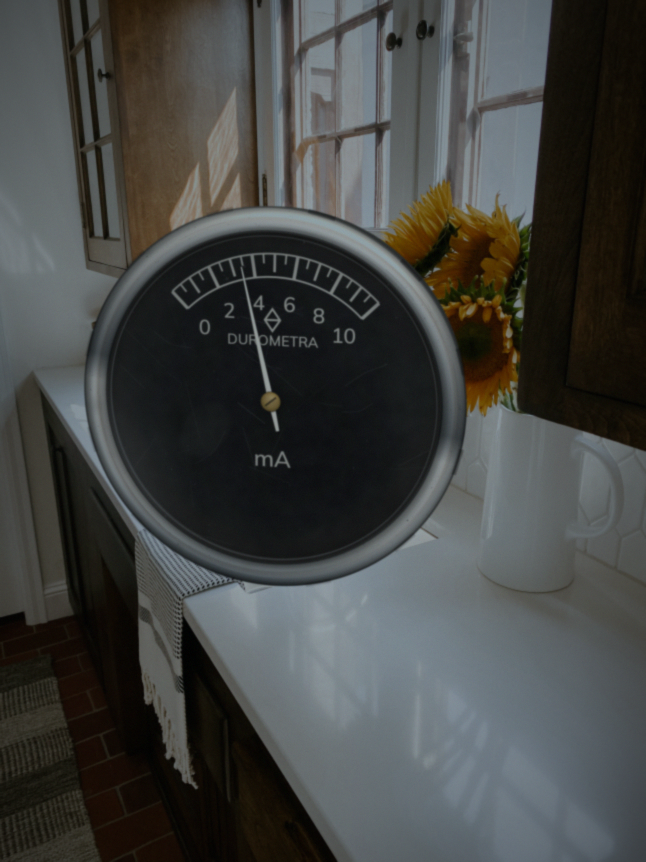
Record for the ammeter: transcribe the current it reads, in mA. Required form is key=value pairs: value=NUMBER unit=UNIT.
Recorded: value=3.5 unit=mA
